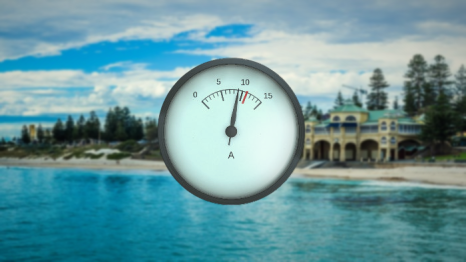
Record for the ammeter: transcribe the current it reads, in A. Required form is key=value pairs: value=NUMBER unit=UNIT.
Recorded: value=9 unit=A
